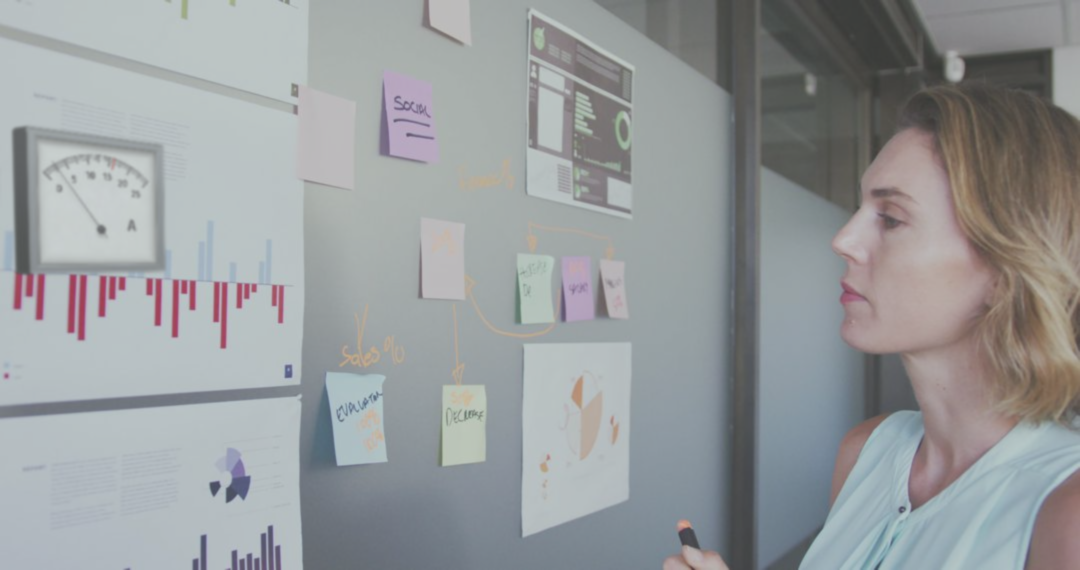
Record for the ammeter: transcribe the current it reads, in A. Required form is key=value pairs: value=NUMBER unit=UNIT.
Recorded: value=2.5 unit=A
